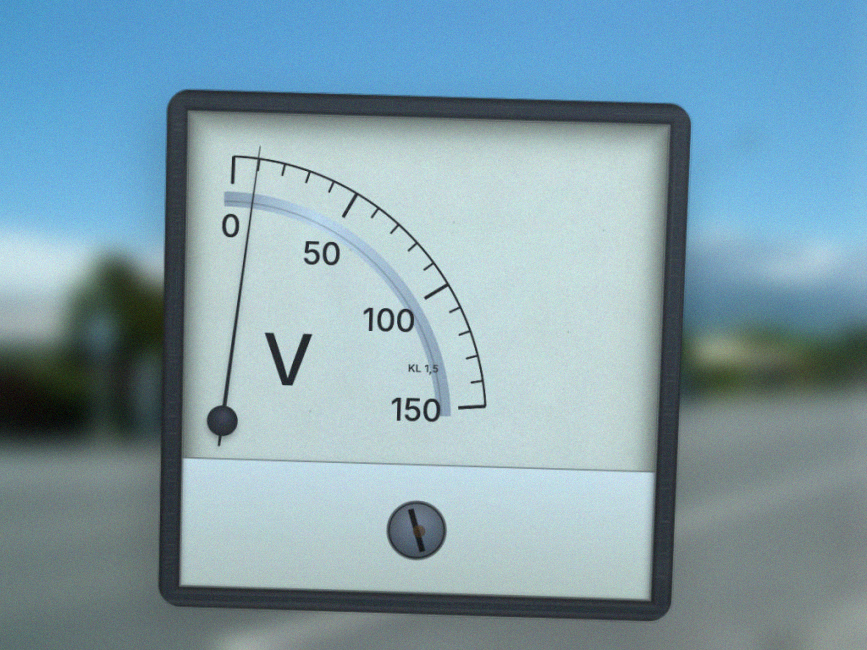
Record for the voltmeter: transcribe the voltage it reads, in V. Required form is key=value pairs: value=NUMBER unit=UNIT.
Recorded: value=10 unit=V
